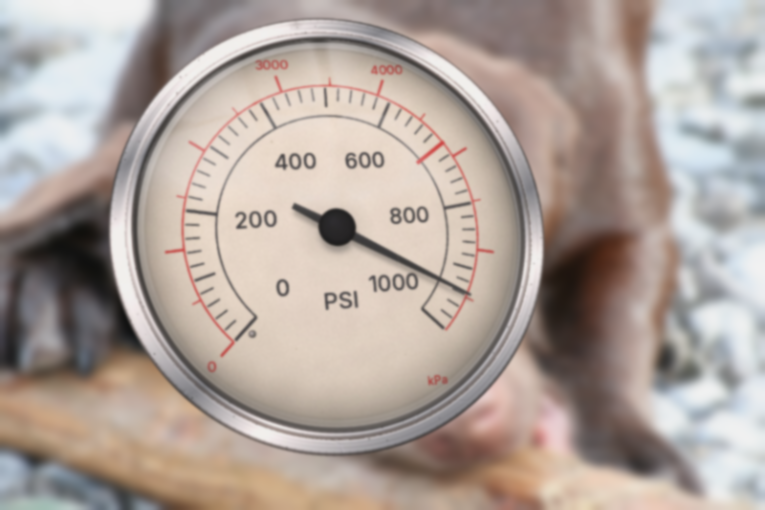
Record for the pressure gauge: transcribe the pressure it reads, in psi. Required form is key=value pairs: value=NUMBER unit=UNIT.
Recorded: value=940 unit=psi
